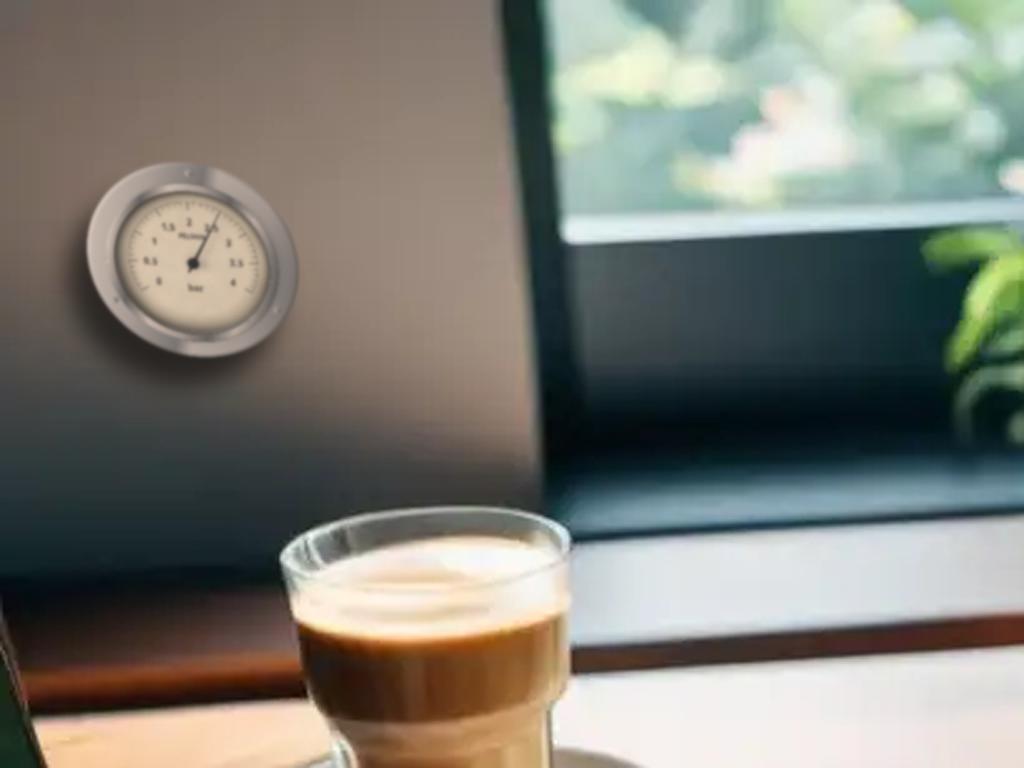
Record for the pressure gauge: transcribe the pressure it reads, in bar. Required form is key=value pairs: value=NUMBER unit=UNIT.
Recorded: value=2.5 unit=bar
